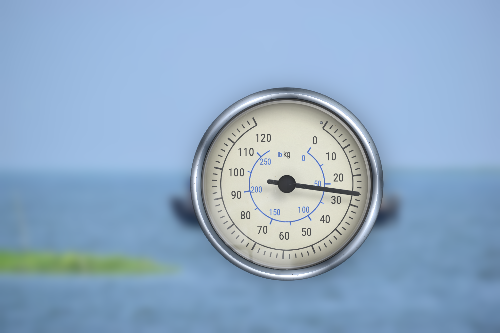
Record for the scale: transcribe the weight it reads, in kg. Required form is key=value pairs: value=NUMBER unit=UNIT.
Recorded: value=26 unit=kg
